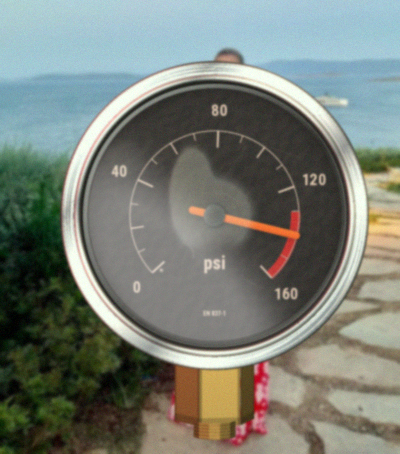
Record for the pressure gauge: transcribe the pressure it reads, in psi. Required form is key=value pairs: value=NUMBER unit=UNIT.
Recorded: value=140 unit=psi
